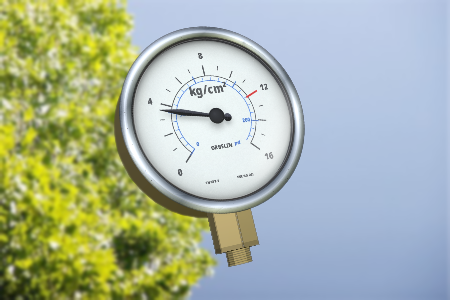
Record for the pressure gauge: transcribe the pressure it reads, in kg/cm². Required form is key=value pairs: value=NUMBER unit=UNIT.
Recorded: value=3.5 unit=kg/cm²
